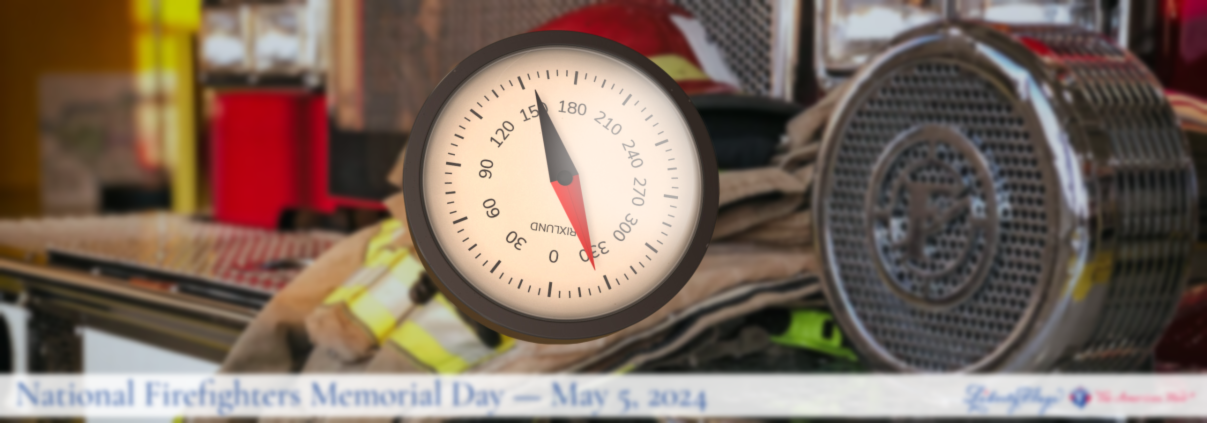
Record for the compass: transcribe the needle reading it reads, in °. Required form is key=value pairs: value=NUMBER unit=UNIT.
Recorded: value=335 unit=°
